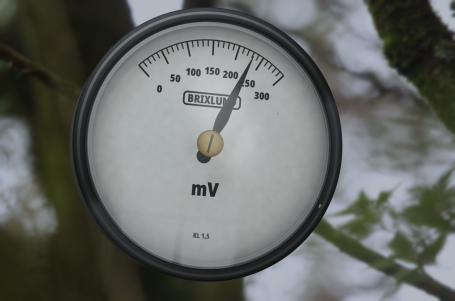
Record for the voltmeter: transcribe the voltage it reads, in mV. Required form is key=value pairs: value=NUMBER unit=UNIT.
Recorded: value=230 unit=mV
